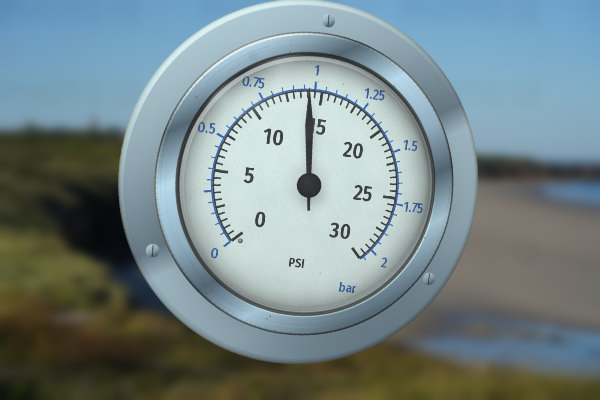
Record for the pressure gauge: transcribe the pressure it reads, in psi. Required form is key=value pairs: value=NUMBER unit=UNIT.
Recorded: value=14 unit=psi
